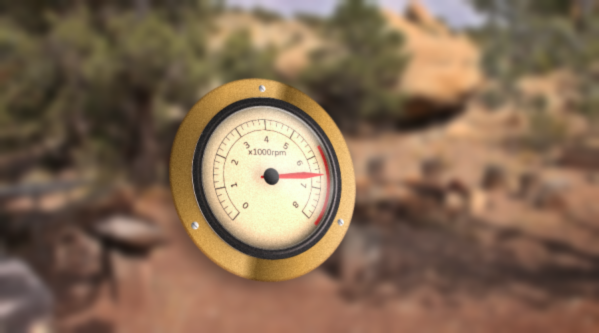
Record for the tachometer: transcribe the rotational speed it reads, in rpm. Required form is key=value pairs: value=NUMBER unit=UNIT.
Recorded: value=6600 unit=rpm
